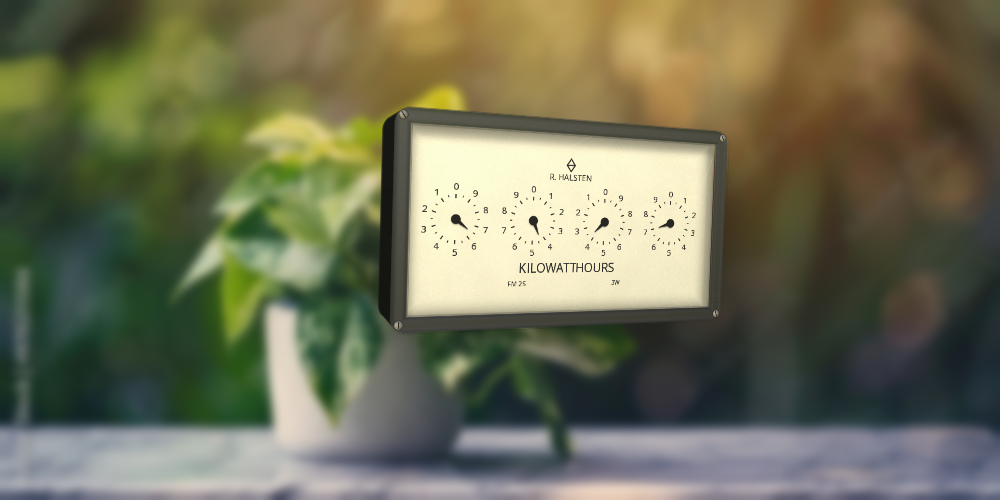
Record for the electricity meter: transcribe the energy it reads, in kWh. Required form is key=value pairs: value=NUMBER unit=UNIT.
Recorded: value=6437 unit=kWh
